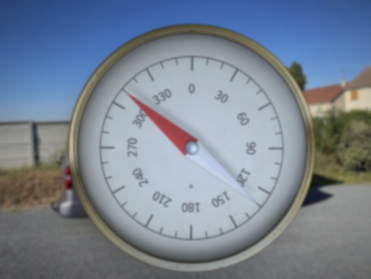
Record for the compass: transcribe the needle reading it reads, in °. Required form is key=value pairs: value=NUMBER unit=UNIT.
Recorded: value=310 unit=°
